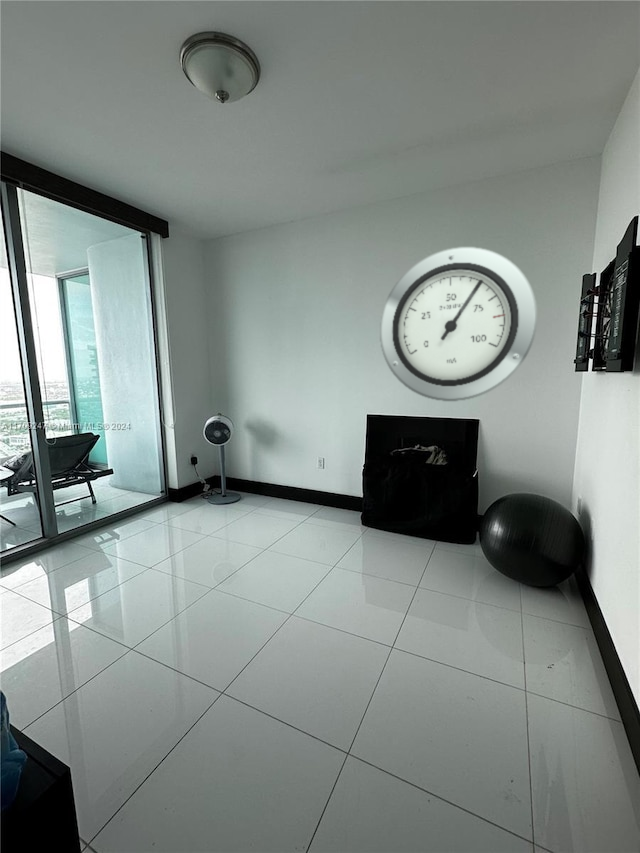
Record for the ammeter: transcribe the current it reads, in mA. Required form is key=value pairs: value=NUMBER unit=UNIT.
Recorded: value=65 unit=mA
